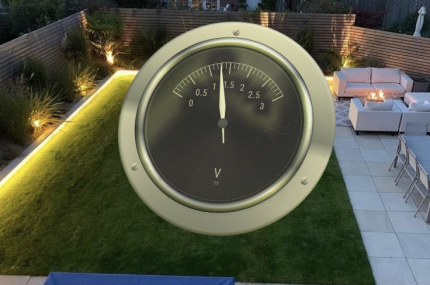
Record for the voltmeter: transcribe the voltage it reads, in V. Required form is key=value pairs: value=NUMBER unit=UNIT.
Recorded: value=1.3 unit=V
